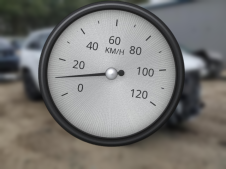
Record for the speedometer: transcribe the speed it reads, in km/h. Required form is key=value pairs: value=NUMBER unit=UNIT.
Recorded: value=10 unit=km/h
